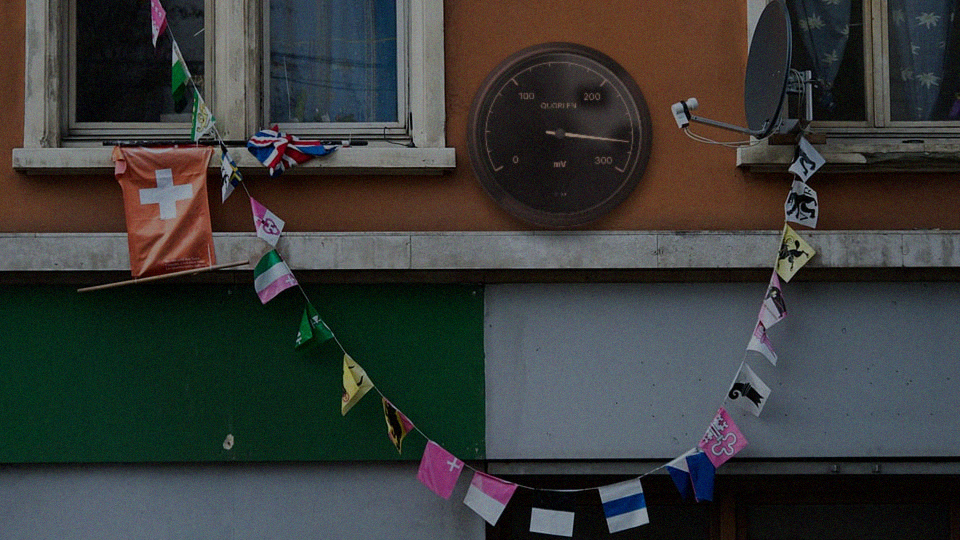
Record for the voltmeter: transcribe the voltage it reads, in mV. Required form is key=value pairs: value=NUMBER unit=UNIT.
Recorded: value=270 unit=mV
